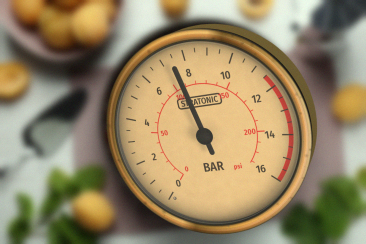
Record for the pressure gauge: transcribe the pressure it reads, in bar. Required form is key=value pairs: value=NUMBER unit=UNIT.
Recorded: value=7.5 unit=bar
